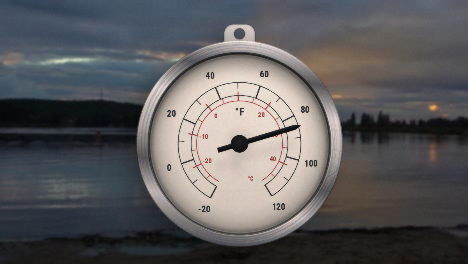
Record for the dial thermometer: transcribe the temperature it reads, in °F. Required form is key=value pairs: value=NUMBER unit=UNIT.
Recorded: value=85 unit=°F
